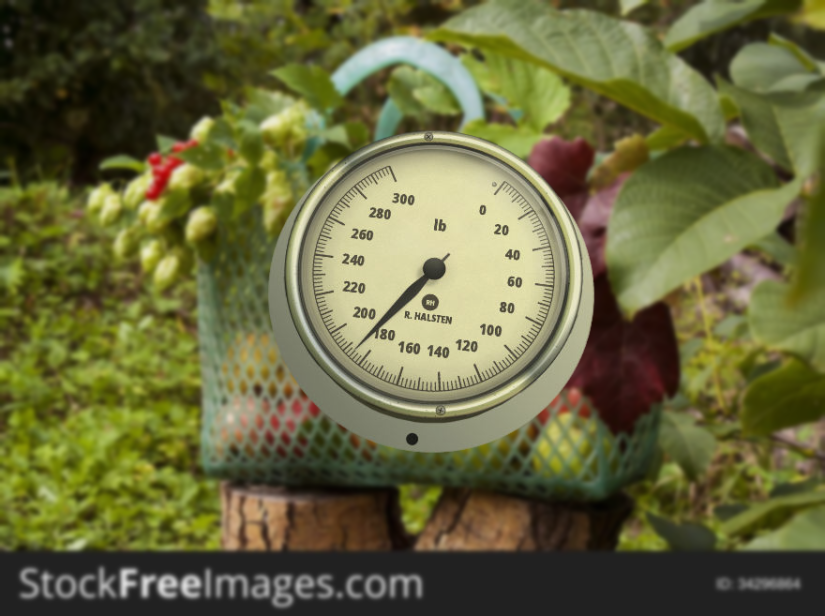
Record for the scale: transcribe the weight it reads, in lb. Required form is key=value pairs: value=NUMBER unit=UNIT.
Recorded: value=186 unit=lb
